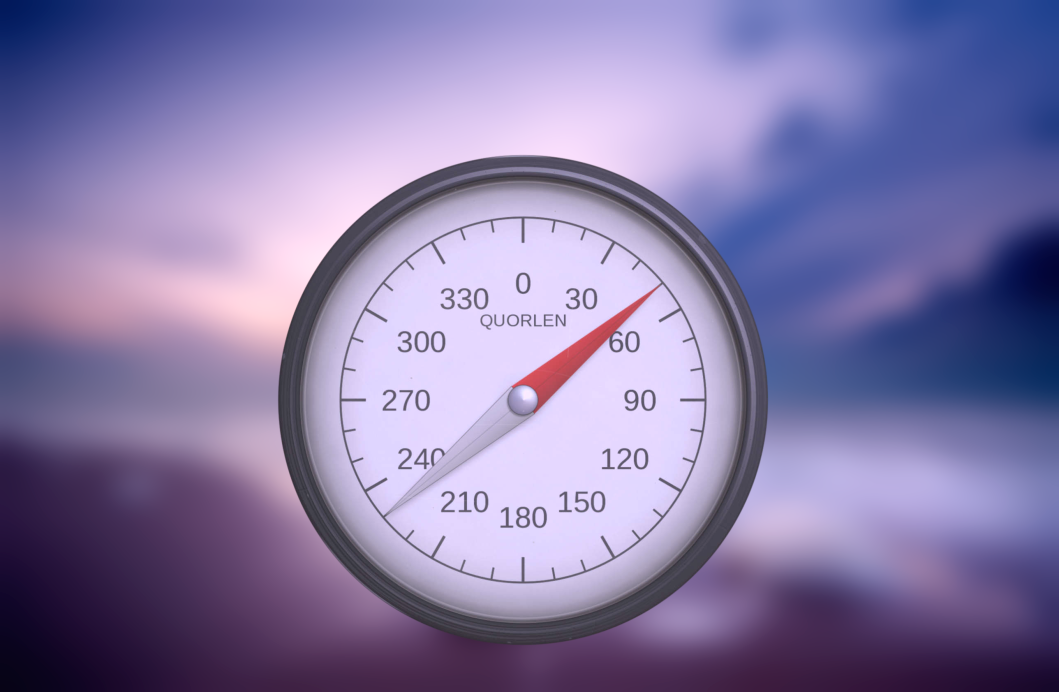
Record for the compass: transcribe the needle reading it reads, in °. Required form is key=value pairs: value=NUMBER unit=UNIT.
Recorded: value=50 unit=°
